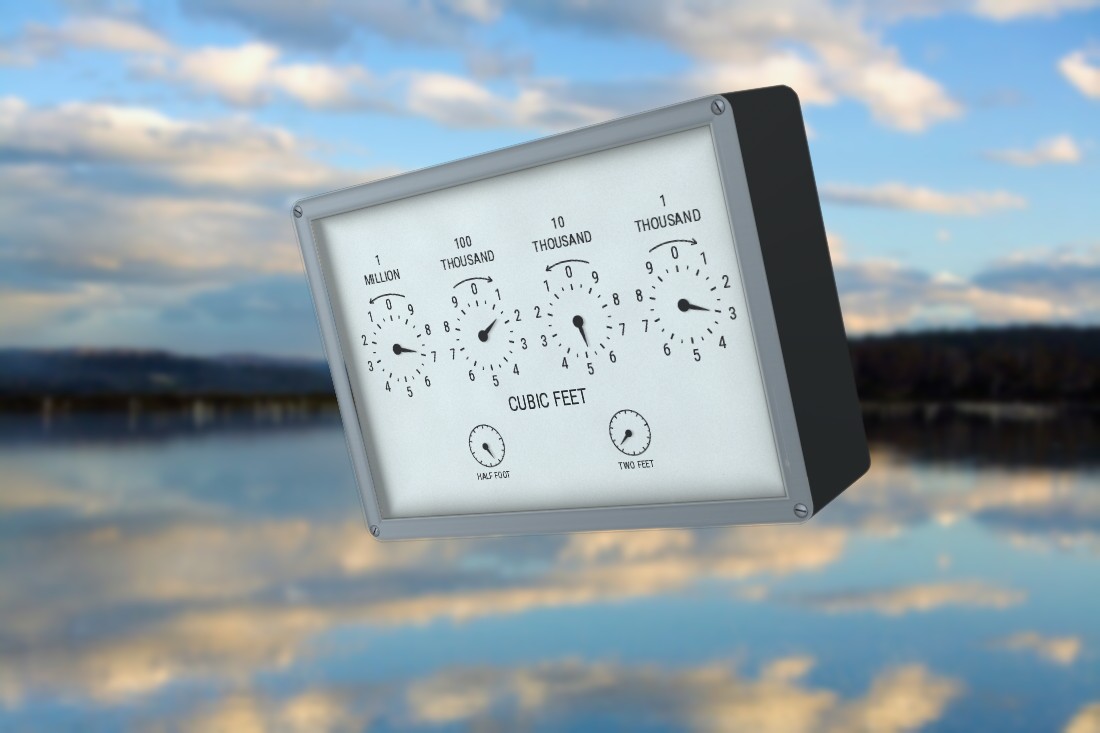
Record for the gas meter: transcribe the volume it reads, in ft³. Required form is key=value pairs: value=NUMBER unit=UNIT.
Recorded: value=715300 unit=ft³
